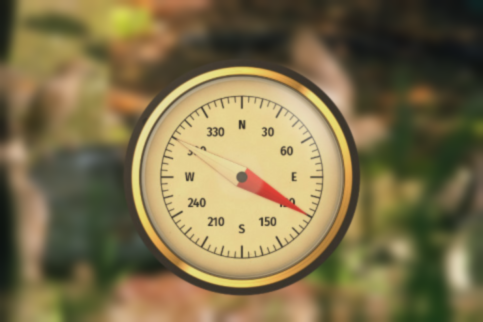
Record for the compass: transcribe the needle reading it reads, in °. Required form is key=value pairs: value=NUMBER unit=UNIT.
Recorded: value=120 unit=°
